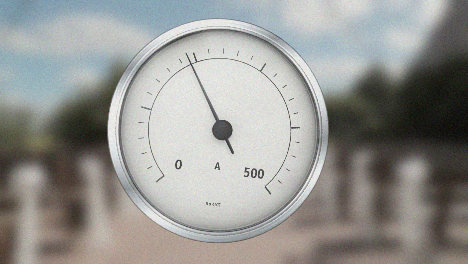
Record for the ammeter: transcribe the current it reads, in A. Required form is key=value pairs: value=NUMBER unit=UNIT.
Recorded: value=190 unit=A
